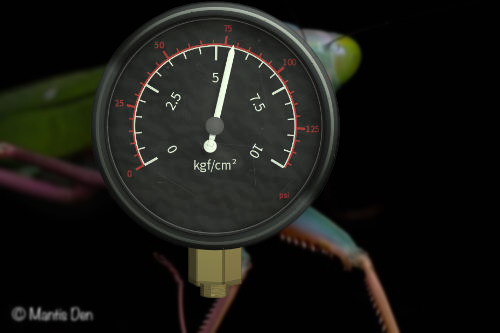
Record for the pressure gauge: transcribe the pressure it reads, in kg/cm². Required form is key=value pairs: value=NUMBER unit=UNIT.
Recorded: value=5.5 unit=kg/cm²
